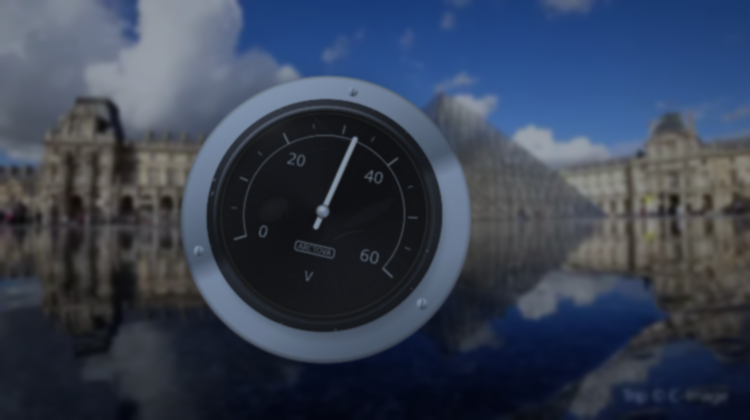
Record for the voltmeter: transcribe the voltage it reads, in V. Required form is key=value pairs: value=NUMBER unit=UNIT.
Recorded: value=32.5 unit=V
